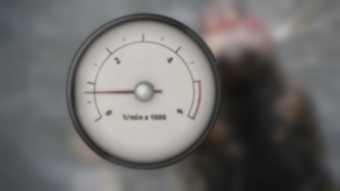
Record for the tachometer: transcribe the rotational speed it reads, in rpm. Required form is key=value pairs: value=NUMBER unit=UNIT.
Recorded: value=750 unit=rpm
